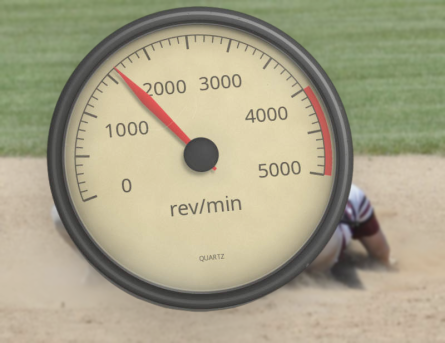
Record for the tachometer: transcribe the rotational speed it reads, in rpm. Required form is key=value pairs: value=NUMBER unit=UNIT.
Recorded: value=1600 unit=rpm
